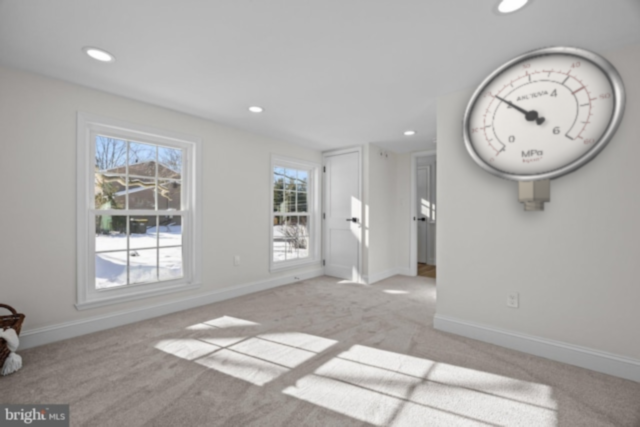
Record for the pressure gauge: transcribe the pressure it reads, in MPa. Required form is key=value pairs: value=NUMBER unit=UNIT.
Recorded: value=2 unit=MPa
